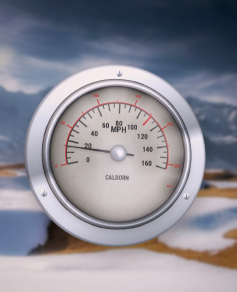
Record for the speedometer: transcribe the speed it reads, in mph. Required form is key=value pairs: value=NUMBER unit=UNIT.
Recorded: value=15 unit=mph
